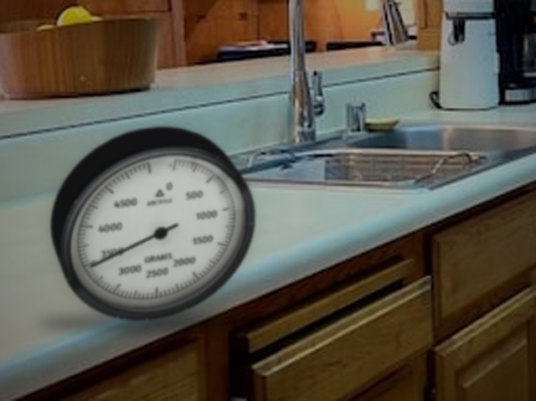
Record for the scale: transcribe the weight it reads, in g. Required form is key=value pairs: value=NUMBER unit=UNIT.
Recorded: value=3500 unit=g
